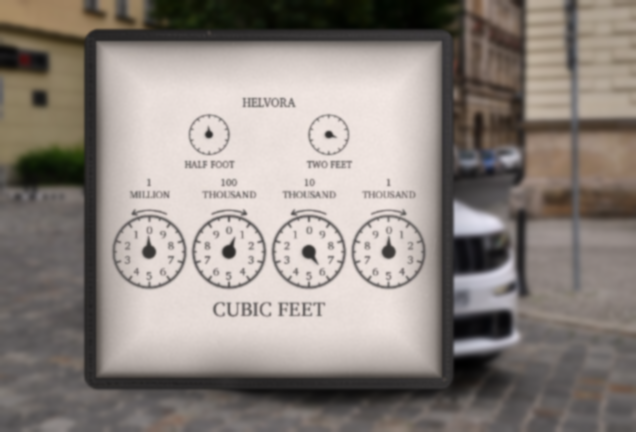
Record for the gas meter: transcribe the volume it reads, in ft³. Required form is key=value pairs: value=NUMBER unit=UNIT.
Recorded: value=6000 unit=ft³
